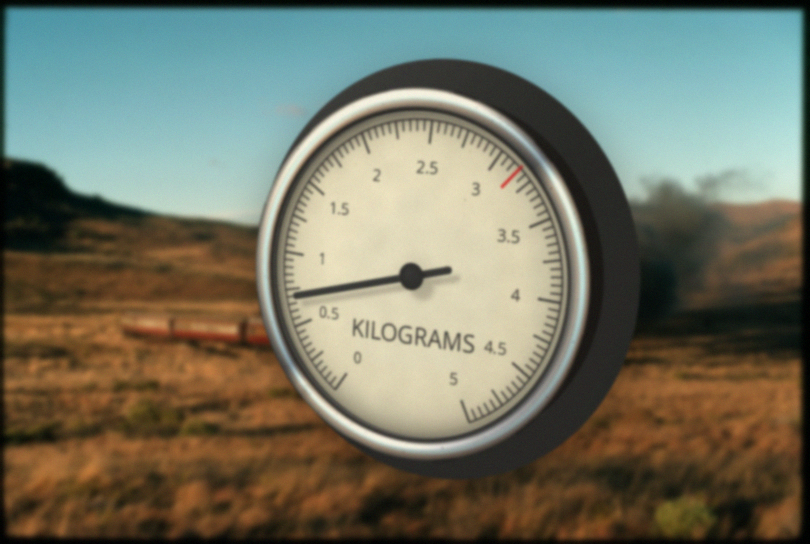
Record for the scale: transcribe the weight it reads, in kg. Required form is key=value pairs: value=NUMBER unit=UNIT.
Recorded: value=0.7 unit=kg
